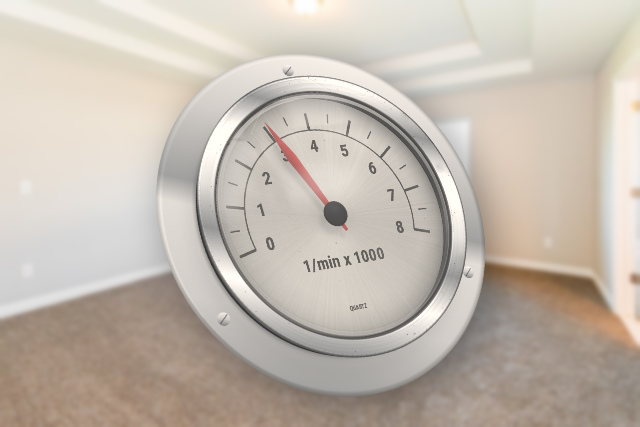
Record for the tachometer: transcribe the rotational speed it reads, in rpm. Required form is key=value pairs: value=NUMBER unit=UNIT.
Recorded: value=3000 unit=rpm
